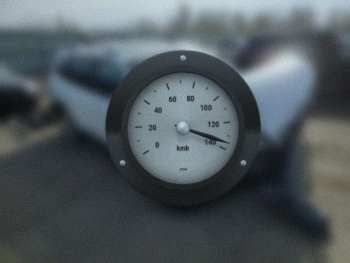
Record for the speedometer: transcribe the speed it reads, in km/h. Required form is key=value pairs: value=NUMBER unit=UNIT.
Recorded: value=135 unit=km/h
